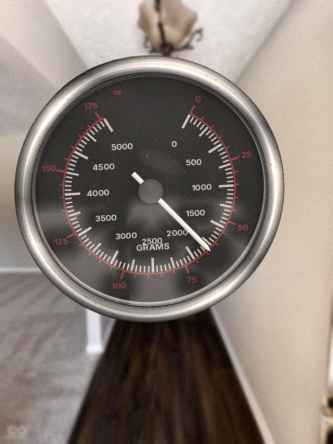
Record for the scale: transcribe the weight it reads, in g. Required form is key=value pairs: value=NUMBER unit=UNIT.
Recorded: value=1800 unit=g
